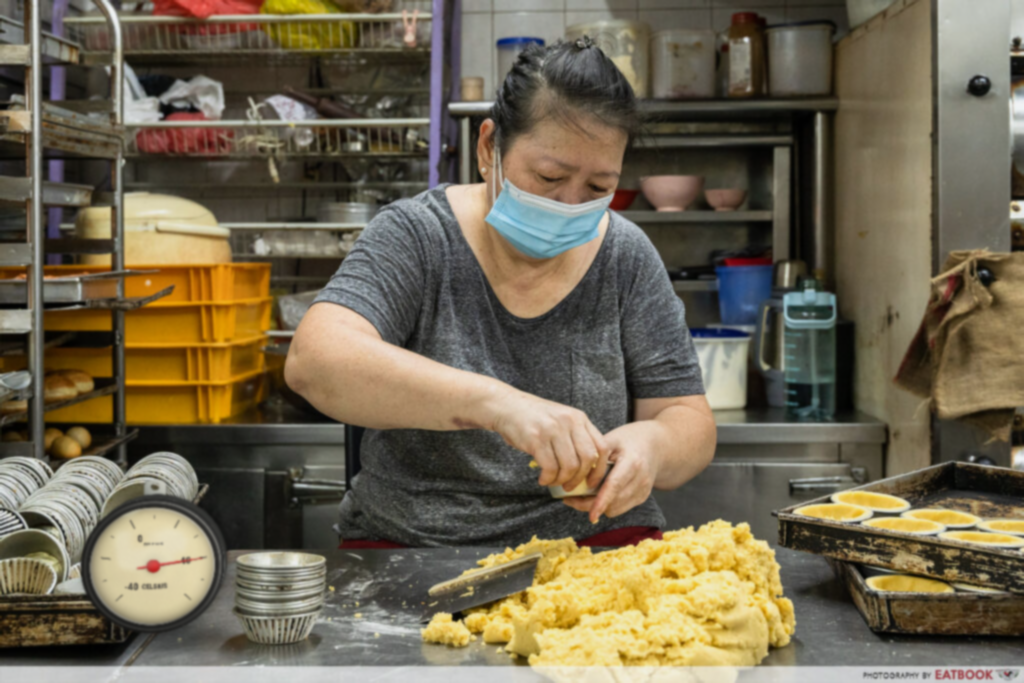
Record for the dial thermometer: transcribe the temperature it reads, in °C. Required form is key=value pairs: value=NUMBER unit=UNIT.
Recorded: value=40 unit=°C
